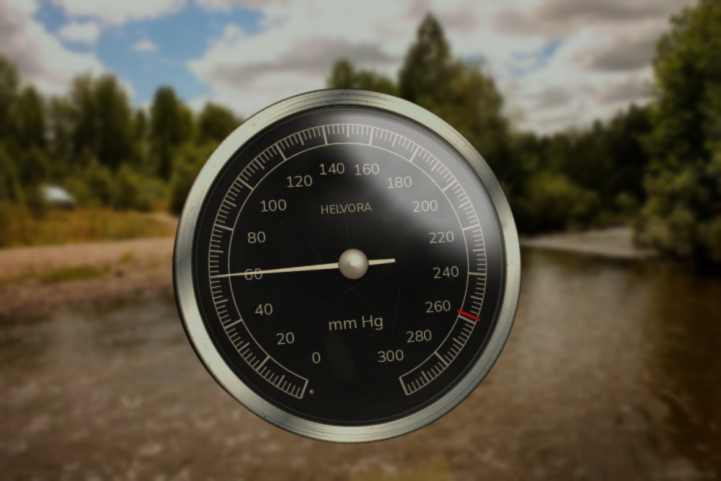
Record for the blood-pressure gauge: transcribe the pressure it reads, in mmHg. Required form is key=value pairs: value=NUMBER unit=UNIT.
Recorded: value=60 unit=mmHg
